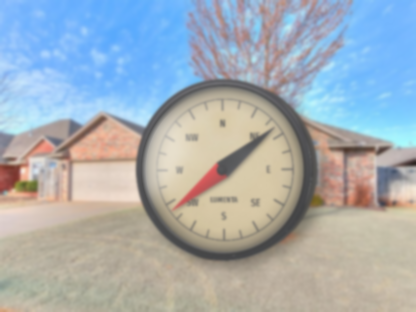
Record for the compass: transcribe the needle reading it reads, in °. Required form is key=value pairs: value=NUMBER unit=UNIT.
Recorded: value=232.5 unit=°
